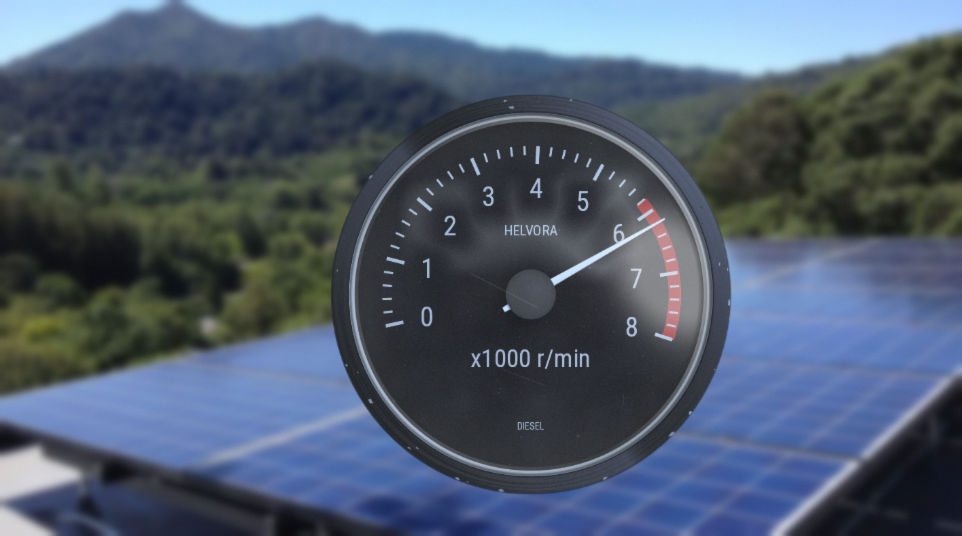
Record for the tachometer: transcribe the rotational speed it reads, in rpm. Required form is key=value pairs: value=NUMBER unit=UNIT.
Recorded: value=6200 unit=rpm
